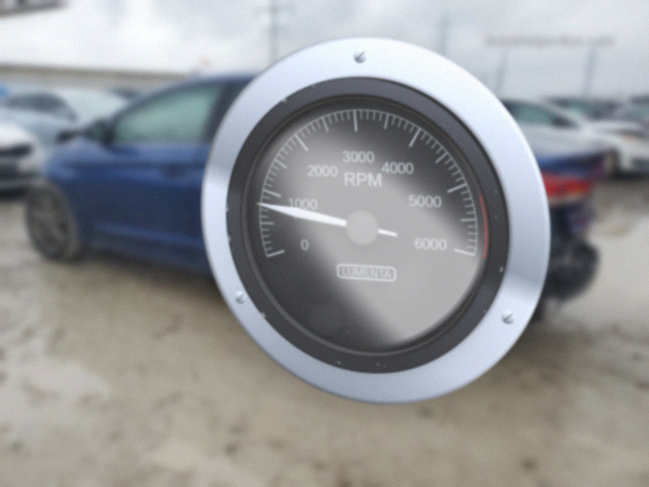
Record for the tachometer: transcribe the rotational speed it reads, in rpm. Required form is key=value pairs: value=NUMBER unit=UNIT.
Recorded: value=800 unit=rpm
